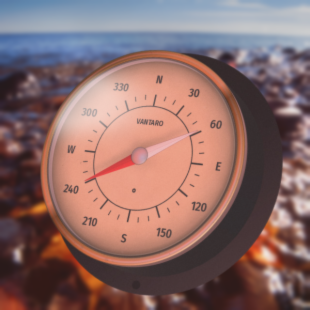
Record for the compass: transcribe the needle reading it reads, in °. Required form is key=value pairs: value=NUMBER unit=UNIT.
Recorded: value=240 unit=°
